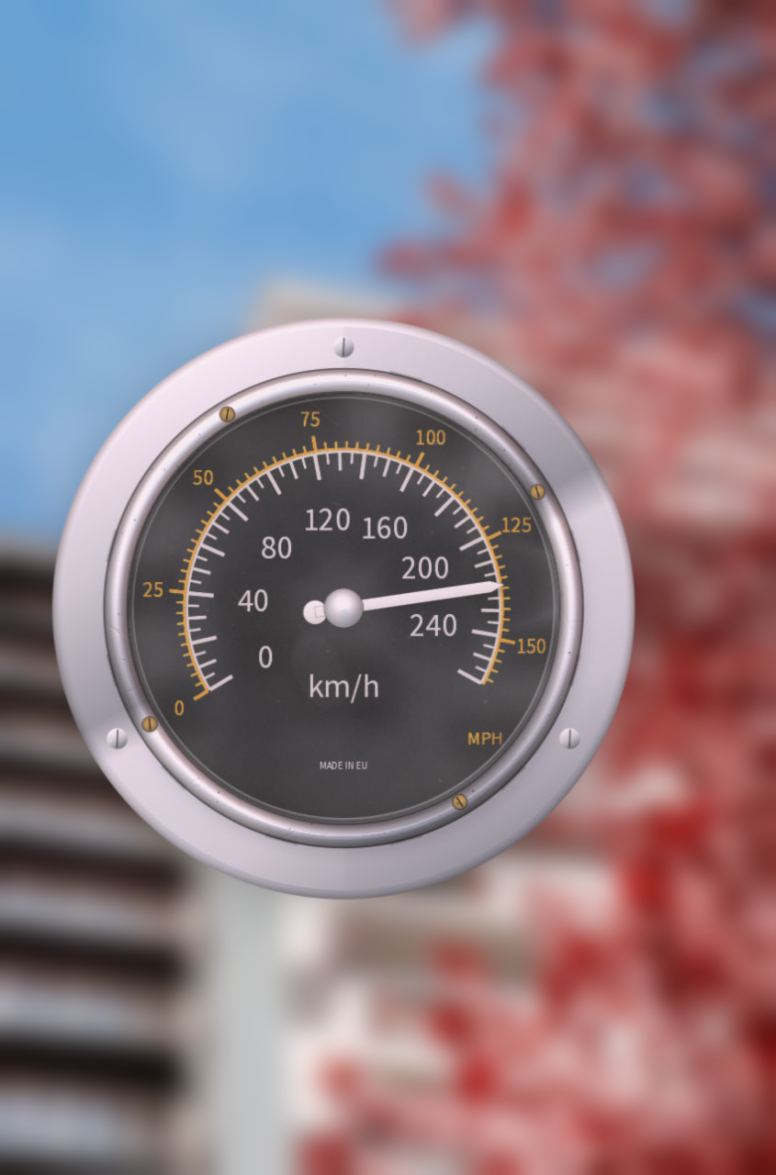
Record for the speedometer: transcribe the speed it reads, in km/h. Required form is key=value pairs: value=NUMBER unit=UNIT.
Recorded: value=220 unit=km/h
